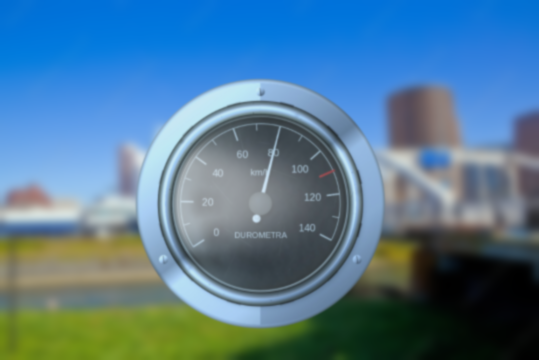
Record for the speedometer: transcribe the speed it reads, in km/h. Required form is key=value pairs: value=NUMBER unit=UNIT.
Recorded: value=80 unit=km/h
